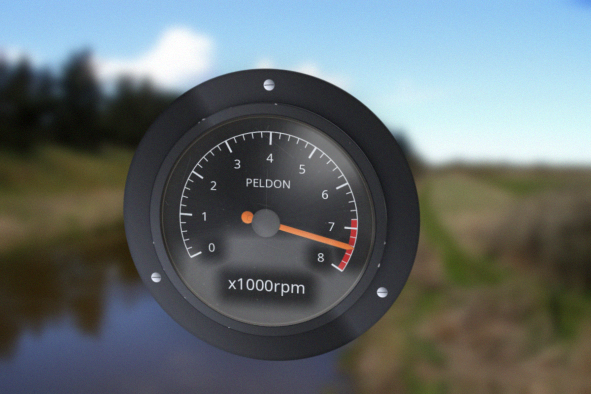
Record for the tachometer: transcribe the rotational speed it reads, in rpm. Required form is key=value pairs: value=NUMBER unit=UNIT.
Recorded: value=7400 unit=rpm
